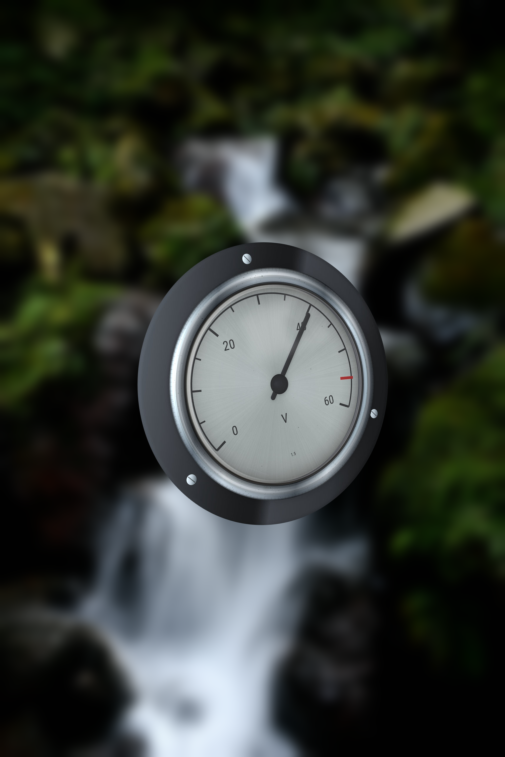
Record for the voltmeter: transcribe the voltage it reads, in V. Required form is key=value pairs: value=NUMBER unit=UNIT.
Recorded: value=40 unit=V
